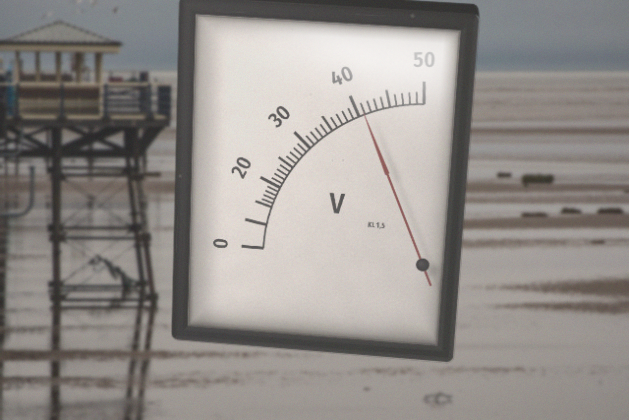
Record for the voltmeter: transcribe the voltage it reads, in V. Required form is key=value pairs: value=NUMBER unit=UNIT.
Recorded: value=41 unit=V
